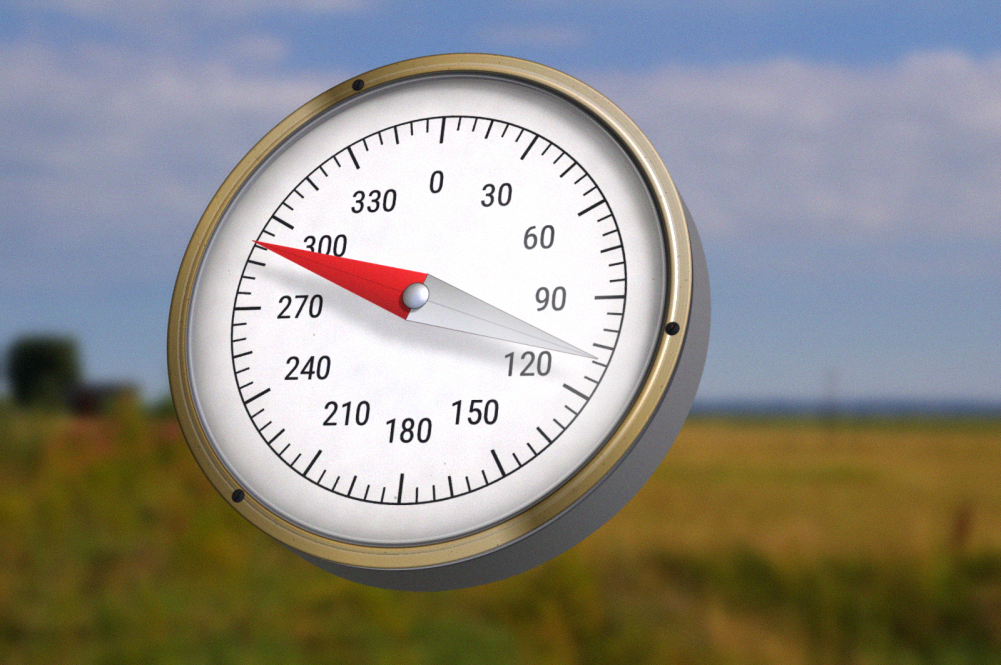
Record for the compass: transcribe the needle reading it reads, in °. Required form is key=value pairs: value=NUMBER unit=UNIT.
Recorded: value=290 unit=°
